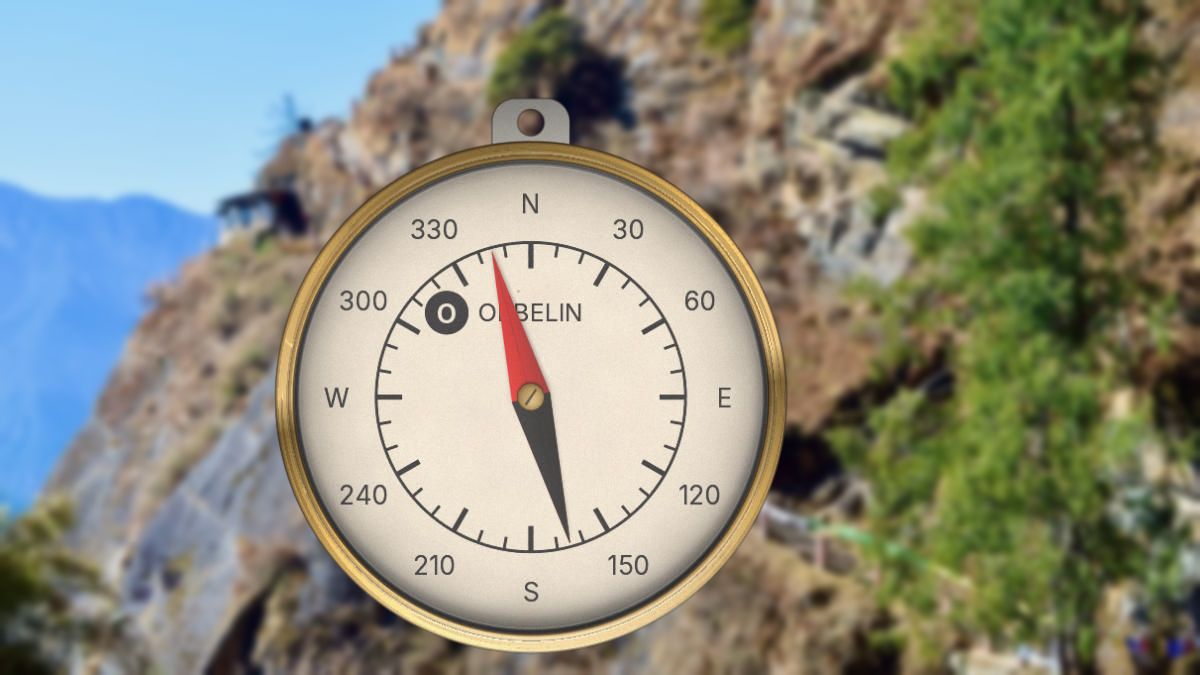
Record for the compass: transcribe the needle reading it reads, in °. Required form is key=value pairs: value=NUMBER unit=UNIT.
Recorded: value=345 unit=°
